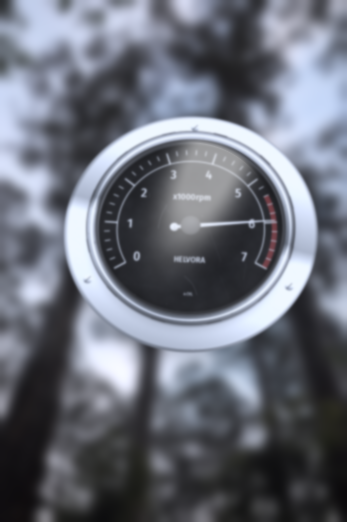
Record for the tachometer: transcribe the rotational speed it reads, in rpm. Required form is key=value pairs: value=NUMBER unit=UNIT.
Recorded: value=6000 unit=rpm
